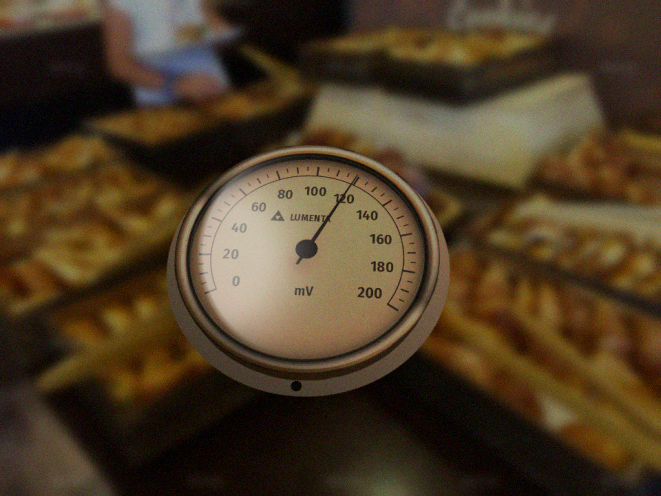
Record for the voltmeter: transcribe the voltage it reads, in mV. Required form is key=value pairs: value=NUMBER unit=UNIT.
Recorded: value=120 unit=mV
